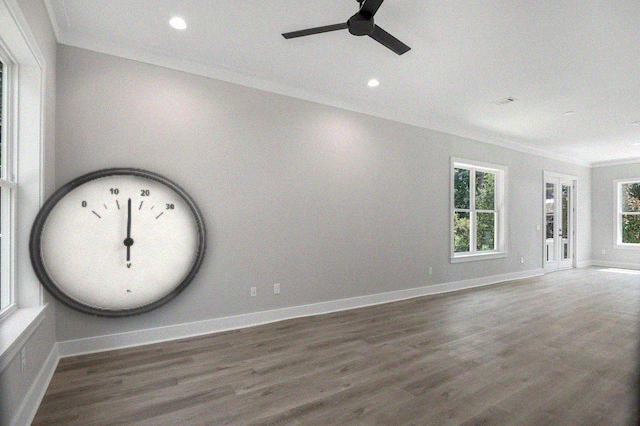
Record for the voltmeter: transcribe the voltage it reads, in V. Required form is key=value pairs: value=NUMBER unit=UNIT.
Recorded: value=15 unit=V
